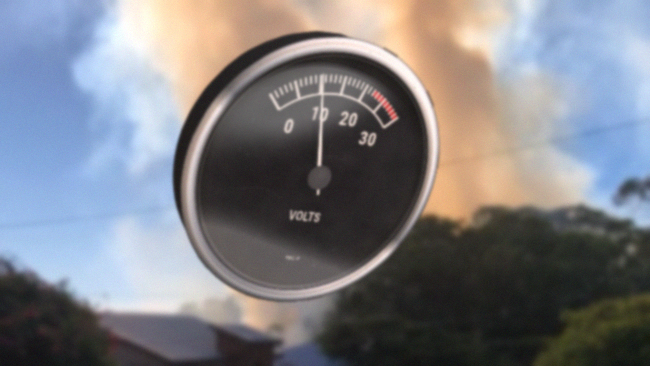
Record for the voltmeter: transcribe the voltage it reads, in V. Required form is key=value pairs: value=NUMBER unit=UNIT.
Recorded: value=10 unit=V
